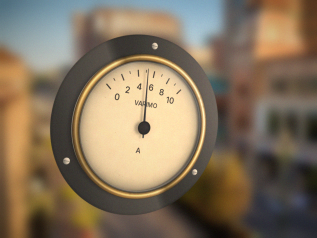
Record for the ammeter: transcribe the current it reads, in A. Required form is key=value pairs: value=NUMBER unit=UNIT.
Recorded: value=5 unit=A
